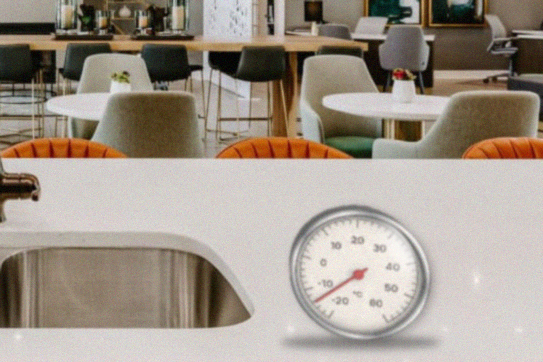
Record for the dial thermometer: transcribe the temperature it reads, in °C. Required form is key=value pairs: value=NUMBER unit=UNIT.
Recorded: value=-14 unit=°C
